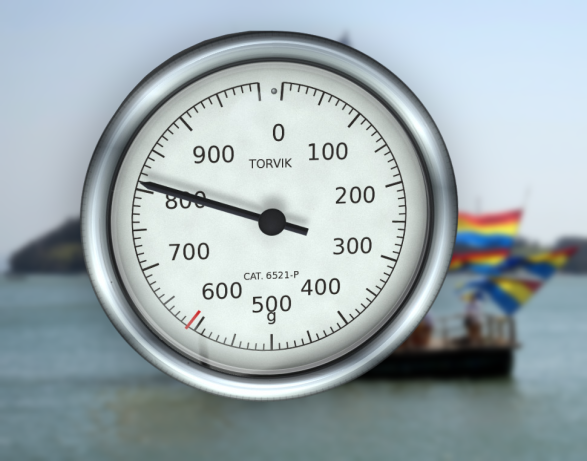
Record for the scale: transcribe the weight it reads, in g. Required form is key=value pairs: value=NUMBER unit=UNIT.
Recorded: value=810 unit=g
